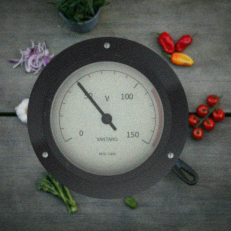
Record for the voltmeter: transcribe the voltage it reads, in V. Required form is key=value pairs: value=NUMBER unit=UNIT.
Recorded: value=50 unit=V
